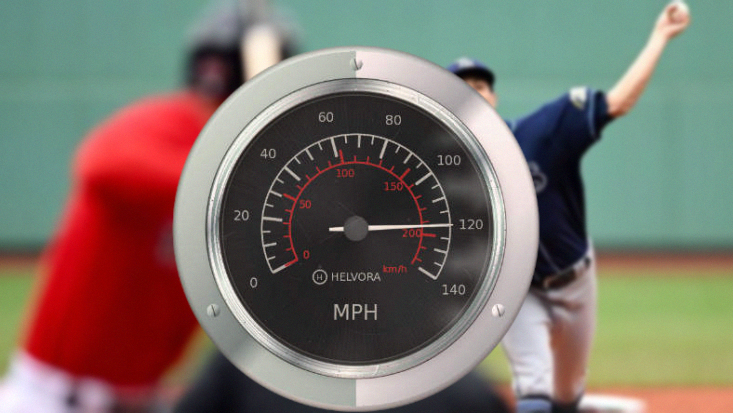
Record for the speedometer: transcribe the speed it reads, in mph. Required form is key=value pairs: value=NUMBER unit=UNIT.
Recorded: value=120 unit=mph
